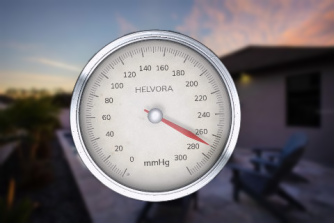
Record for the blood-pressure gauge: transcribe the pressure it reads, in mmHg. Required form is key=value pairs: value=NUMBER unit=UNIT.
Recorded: value=270 unit=mmHg
